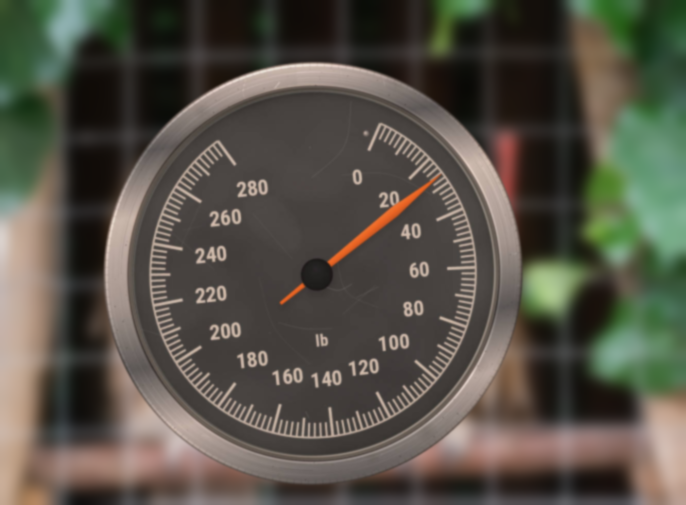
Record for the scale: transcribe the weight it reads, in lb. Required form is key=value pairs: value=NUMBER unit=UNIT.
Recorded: value=26 unit=lb
